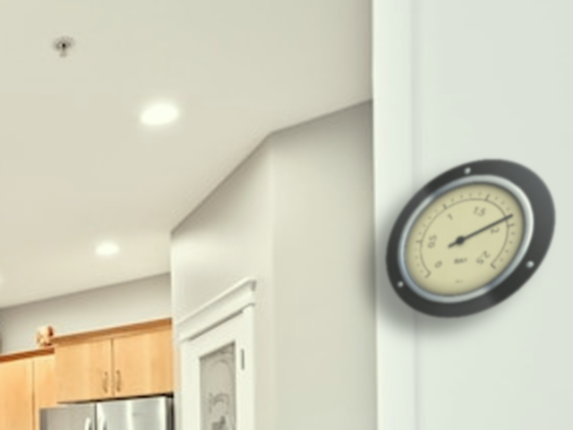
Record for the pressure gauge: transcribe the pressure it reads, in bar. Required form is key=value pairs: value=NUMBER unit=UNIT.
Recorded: value=1.9 unit=bar
